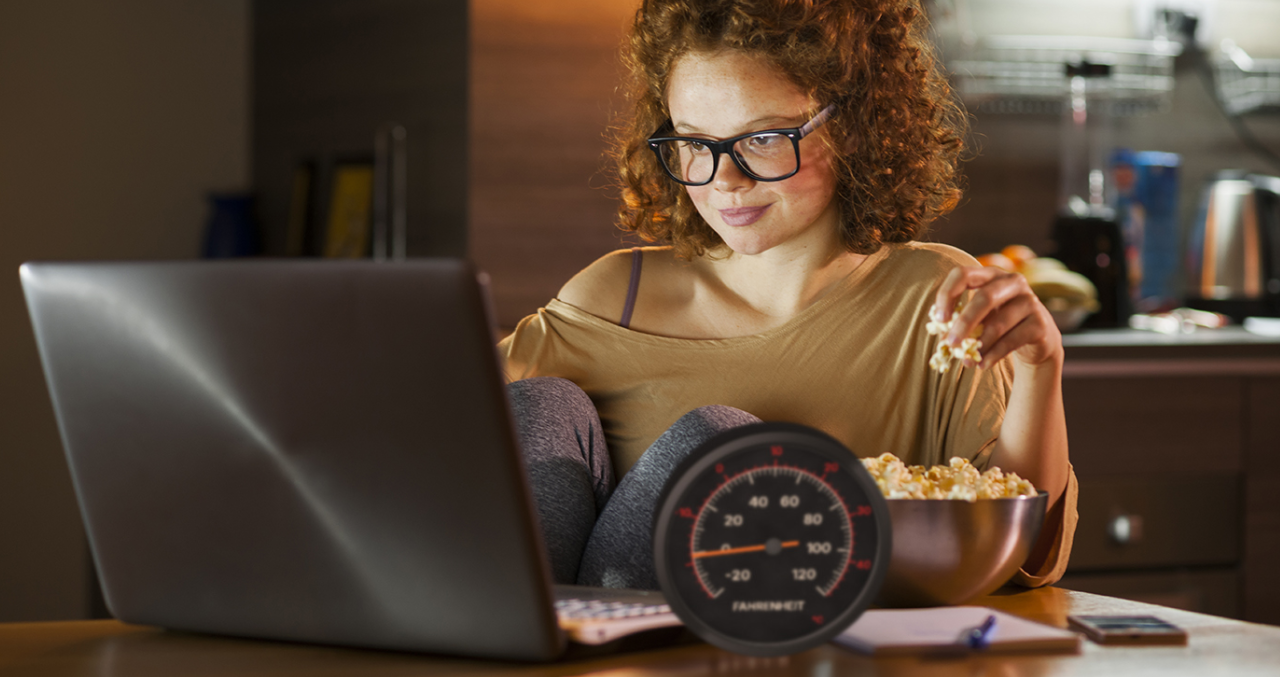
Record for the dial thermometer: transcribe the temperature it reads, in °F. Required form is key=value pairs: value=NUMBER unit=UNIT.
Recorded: value=0 unit=°F
